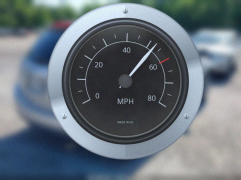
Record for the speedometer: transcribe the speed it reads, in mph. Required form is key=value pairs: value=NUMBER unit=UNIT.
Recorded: value=52.5 unit=mph
